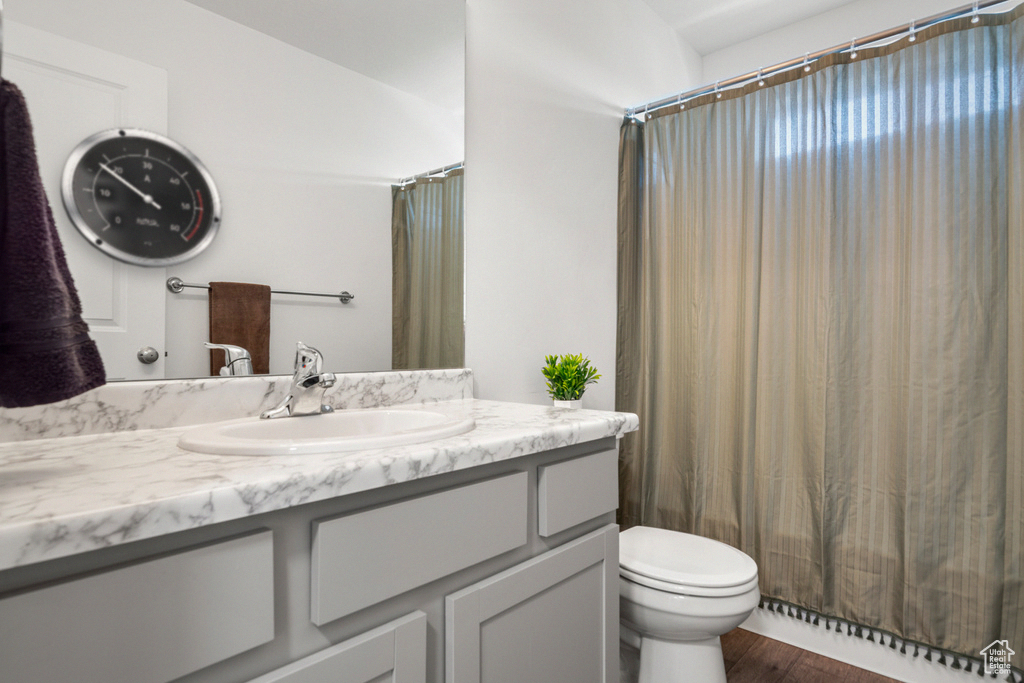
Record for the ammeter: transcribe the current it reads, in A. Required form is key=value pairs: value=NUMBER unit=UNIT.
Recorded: value=17.5 unit=A
